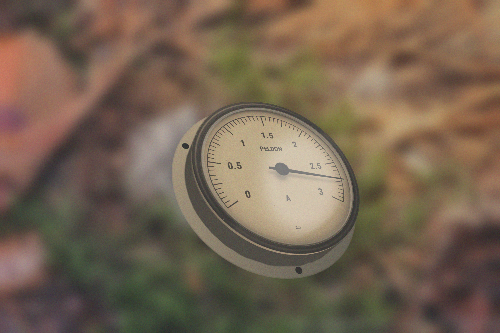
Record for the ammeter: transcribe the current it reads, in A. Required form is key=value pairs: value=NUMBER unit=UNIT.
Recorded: value=2.75 unit=A
